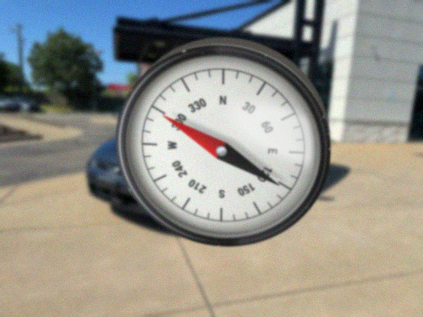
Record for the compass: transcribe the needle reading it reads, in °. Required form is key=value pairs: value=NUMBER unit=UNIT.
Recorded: value=300 unit=°
